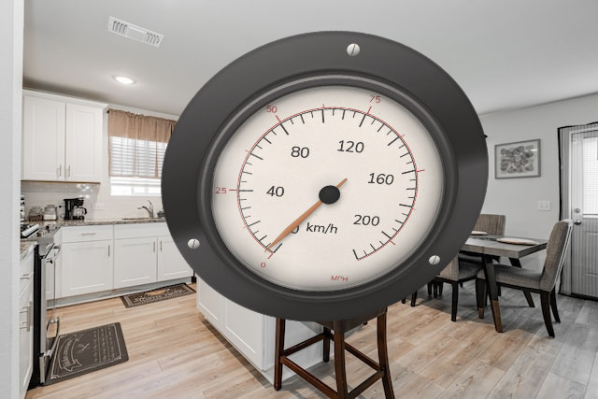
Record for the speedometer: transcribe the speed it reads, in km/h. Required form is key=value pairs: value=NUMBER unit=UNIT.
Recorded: value=5 unit=km/h
